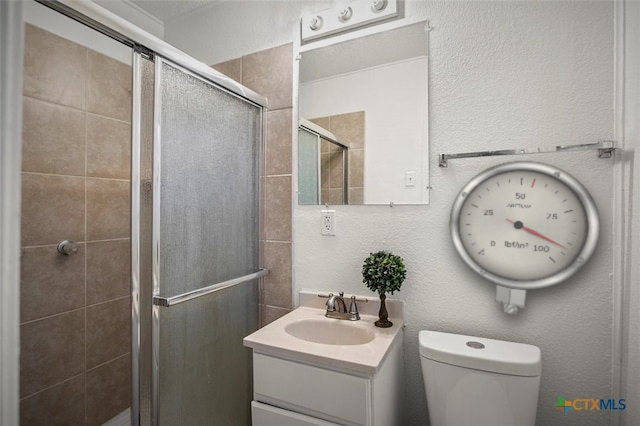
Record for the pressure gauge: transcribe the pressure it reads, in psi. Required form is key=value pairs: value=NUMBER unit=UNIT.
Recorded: value=92.5 unit=psi
